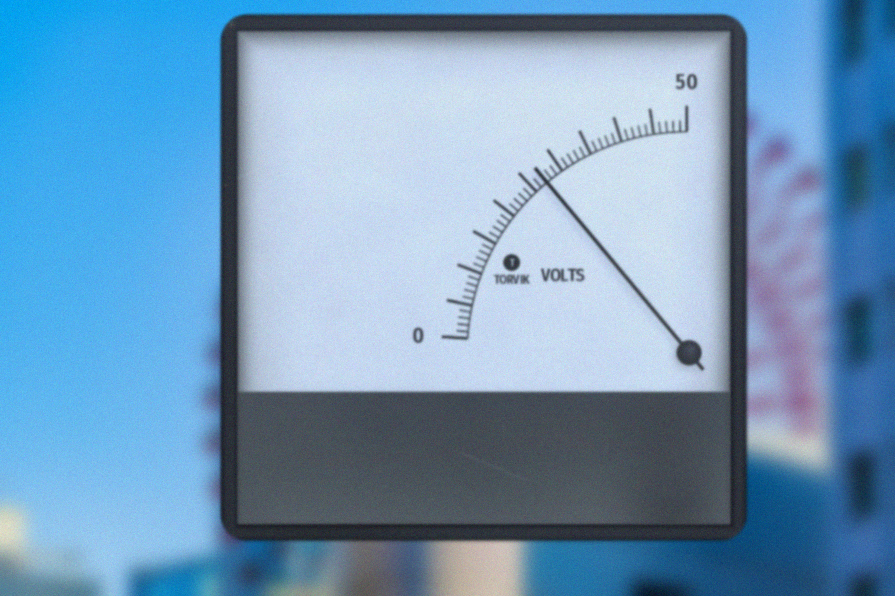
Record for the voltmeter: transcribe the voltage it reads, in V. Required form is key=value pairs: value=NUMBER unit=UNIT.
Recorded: value=27 unit=V
